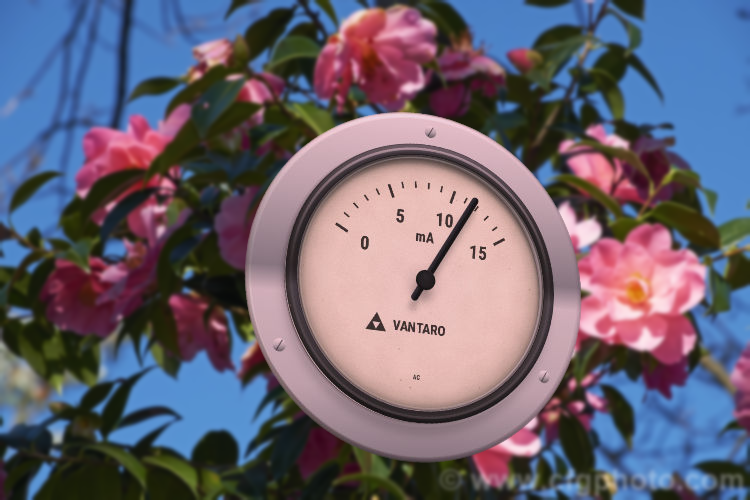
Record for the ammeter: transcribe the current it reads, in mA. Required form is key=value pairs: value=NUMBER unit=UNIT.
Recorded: value=11.5 unit=mA
